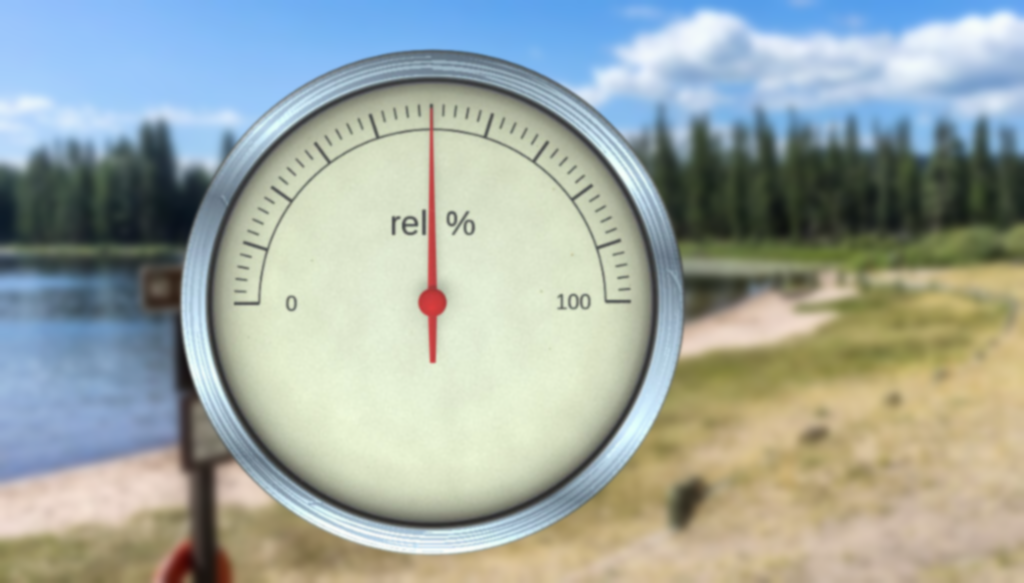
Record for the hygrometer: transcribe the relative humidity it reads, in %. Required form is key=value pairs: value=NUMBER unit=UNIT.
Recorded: value=50 unit=%
